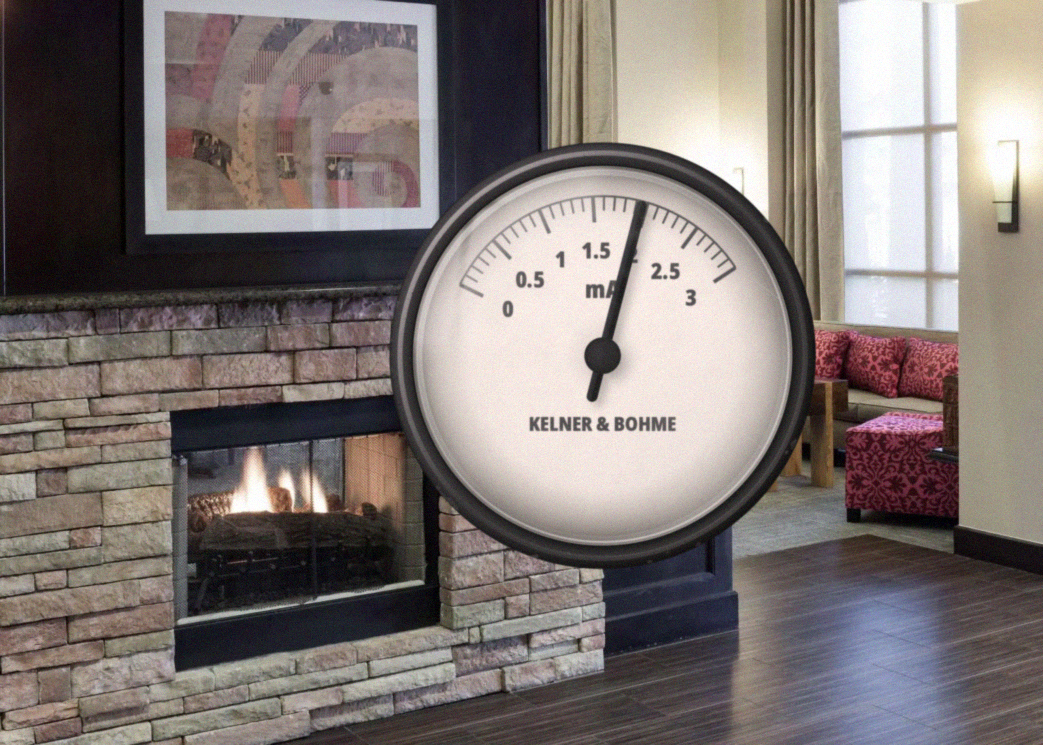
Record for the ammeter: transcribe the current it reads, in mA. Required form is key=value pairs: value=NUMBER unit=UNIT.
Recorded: value=1.95 unit=mA
